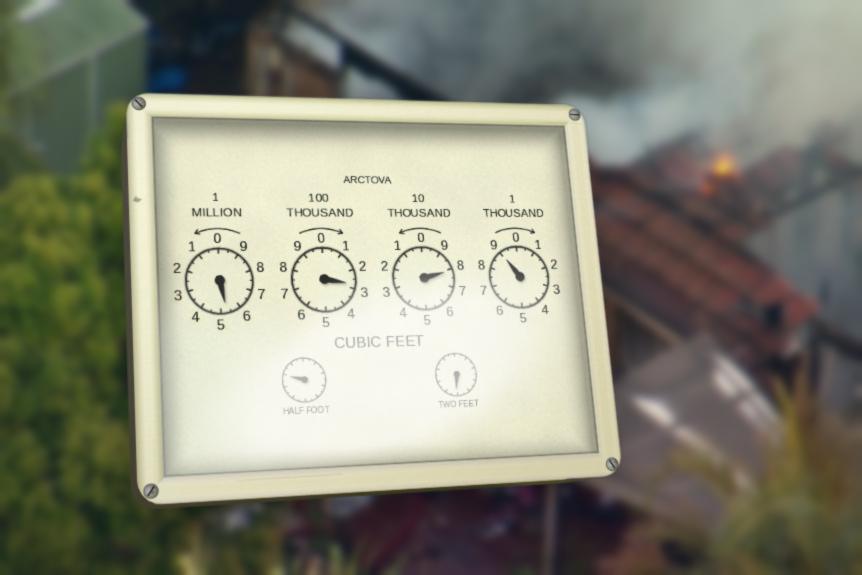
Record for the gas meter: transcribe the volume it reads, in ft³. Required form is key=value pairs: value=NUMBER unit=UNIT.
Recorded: value=527900 unit=ft³
